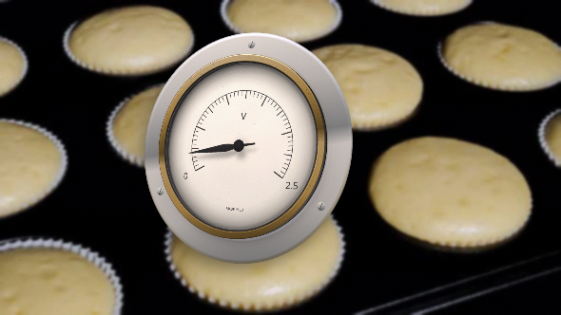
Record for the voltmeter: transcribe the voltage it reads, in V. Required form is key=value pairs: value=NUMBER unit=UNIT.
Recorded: value=0.2 unit=V
